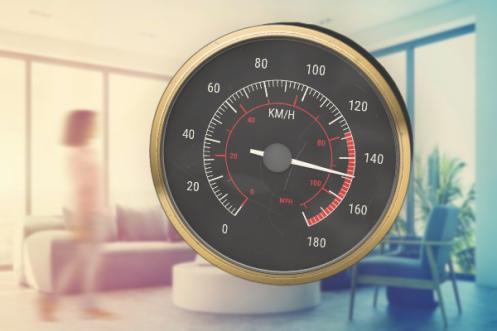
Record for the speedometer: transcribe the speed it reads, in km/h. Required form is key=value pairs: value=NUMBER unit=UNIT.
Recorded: value=148 unit=km/h
